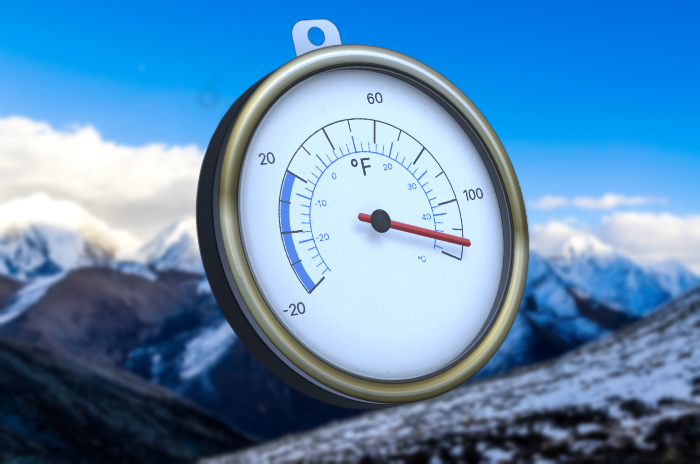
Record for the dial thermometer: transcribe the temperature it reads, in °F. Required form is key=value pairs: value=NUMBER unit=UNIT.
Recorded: value=115 unit=°F
